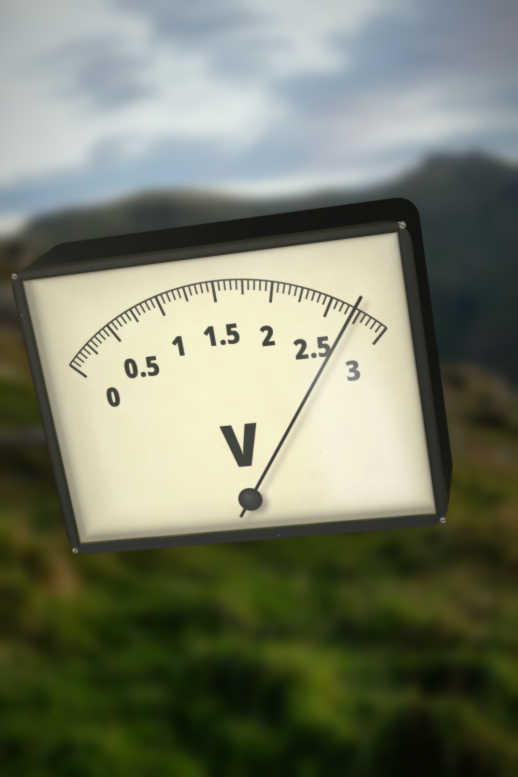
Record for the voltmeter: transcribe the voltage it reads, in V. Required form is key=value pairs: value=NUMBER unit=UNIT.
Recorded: value=2.7 unit=V
